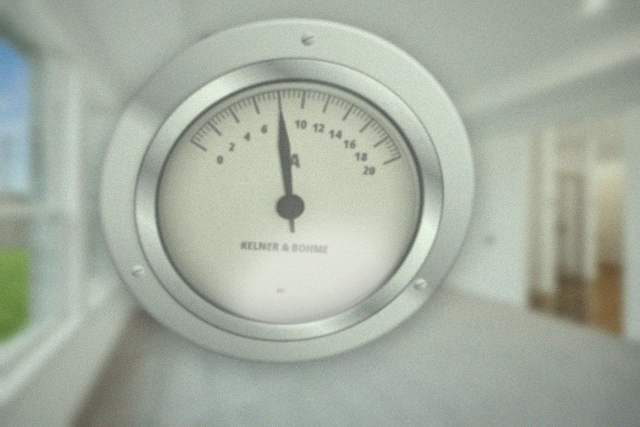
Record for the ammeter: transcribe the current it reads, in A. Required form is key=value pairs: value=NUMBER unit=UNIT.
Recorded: value=8 unit=A
